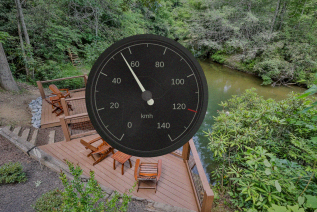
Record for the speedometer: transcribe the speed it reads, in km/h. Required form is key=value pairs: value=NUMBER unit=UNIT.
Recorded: value=55 unit=km/h
